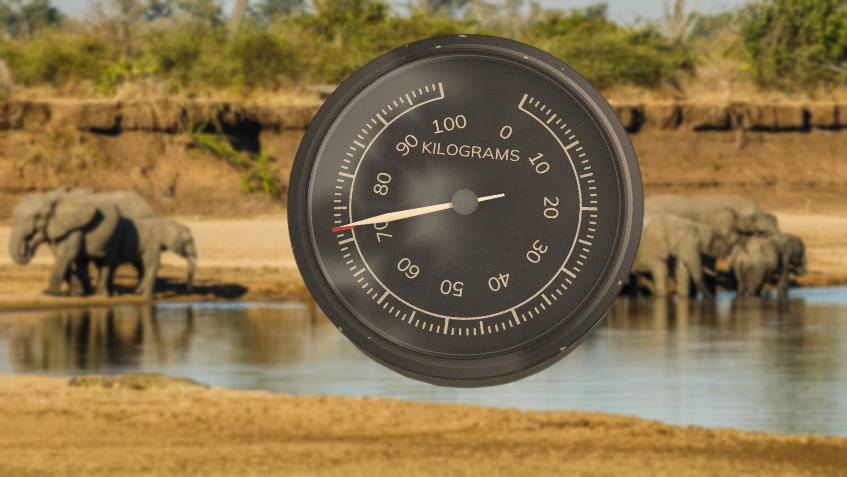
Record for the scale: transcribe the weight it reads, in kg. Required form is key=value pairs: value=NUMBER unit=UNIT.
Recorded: value=72 unit=kg
